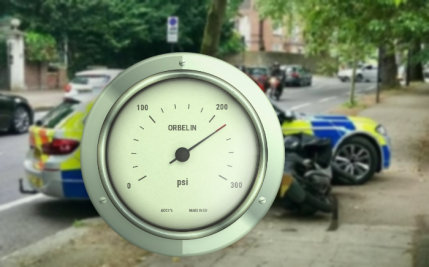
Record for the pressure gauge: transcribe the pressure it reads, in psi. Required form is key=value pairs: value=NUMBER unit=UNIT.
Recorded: value=220 unit=psi
